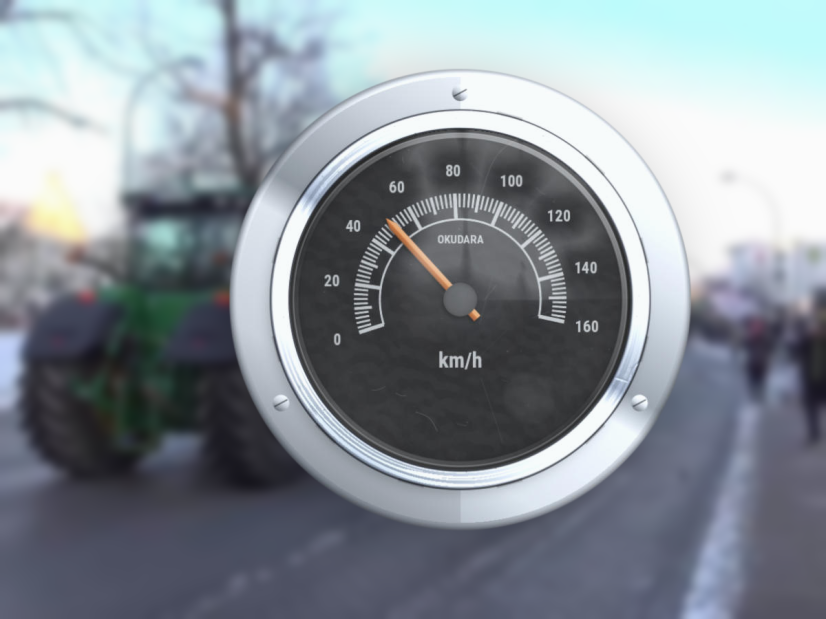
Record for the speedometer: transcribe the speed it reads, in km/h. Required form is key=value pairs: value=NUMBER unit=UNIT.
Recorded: value=50 unit=km/h
